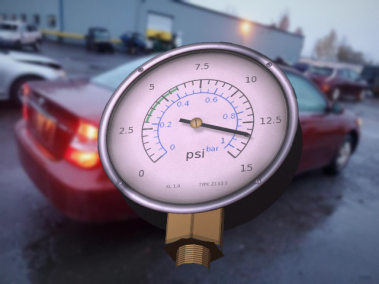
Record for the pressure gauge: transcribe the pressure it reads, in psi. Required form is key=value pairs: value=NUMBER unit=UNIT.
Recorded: value=13.5 unit=psi
